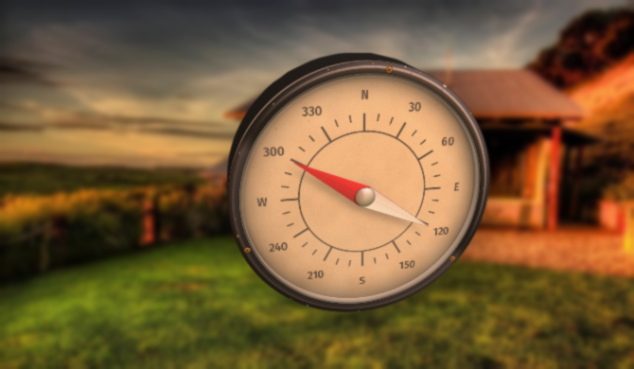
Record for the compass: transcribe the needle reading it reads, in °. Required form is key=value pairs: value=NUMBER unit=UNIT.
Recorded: value=300 unit=°
